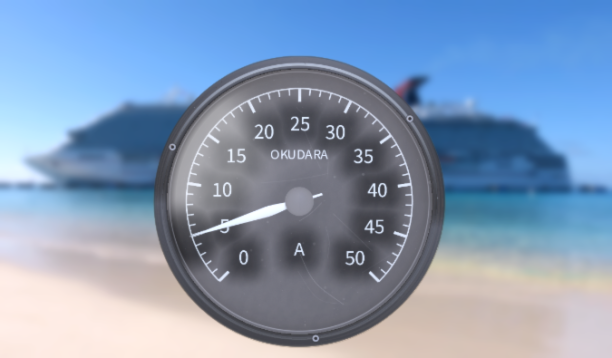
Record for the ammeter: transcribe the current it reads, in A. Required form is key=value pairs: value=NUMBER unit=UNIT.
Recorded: value=5 unit=A
